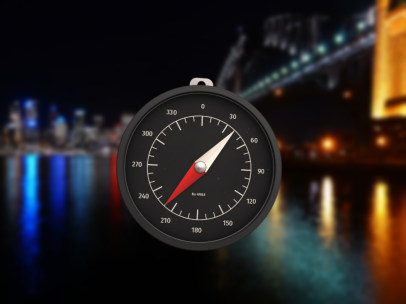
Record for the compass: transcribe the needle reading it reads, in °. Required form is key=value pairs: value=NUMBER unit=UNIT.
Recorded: value=220 unit=°
